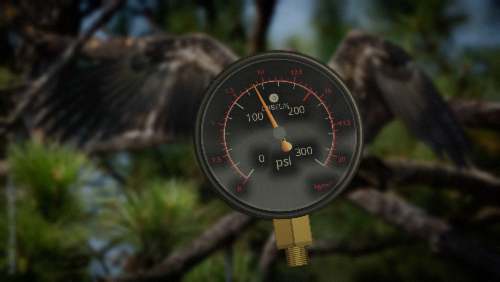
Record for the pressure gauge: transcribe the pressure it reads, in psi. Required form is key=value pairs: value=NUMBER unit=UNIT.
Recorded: value=130 unit=psi
